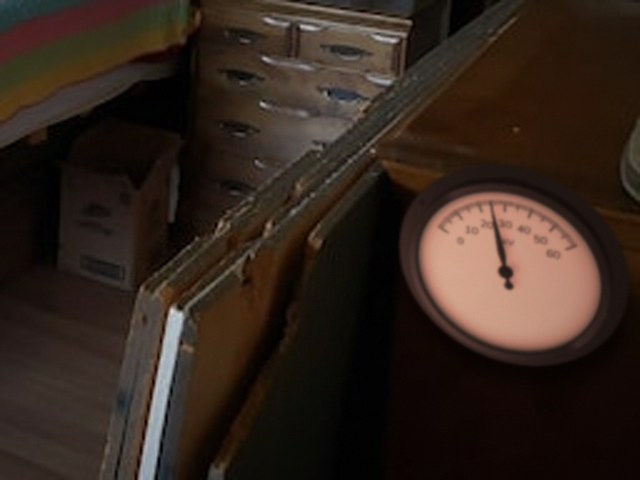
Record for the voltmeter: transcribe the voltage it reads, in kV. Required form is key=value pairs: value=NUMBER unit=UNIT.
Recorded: value=25 unit=kV
